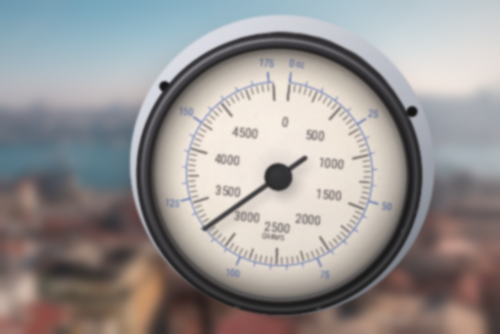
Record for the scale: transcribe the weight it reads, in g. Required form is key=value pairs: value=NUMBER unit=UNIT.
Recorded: value=3250 unit=g
